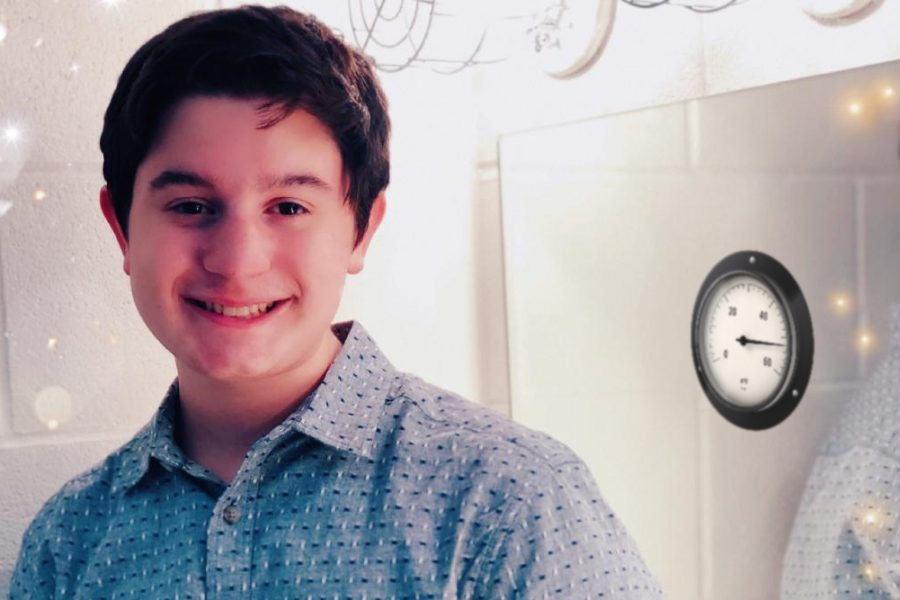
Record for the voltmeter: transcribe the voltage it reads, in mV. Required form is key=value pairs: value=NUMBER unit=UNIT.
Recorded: value=52 unit=mV
